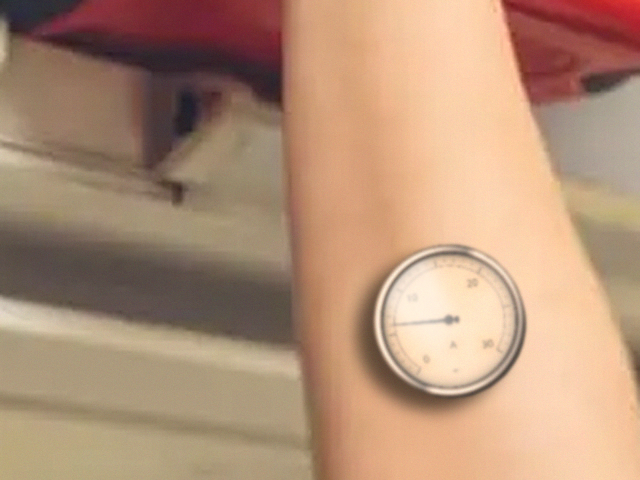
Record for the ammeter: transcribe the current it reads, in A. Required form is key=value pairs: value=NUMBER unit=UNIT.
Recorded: value=6 unit=A
